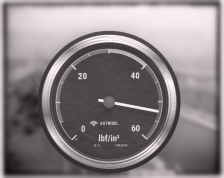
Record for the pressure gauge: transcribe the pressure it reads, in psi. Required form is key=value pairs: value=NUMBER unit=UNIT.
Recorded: value=52.5 unit=psi
